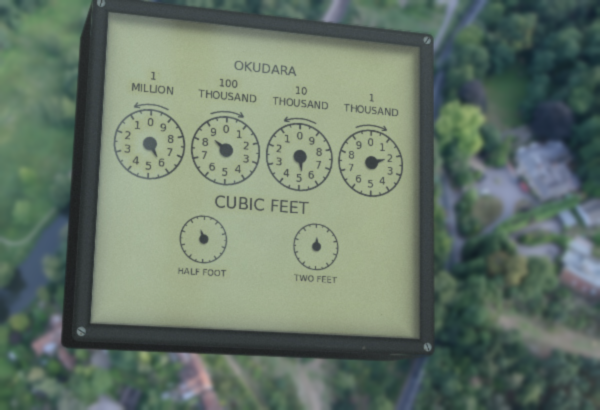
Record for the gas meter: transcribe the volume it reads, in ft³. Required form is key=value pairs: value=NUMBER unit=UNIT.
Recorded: value=585200 unit=ft³
